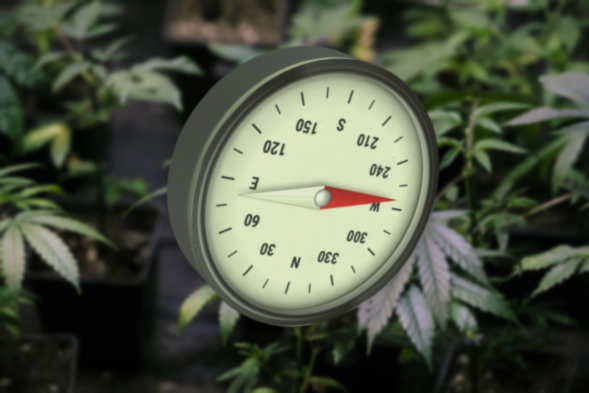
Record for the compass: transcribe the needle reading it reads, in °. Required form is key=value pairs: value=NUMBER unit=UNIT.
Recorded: value=262.5 unit=°
